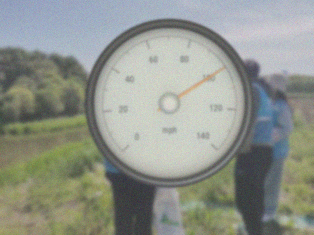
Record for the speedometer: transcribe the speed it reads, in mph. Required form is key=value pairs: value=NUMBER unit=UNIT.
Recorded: value=100 unit=mph
